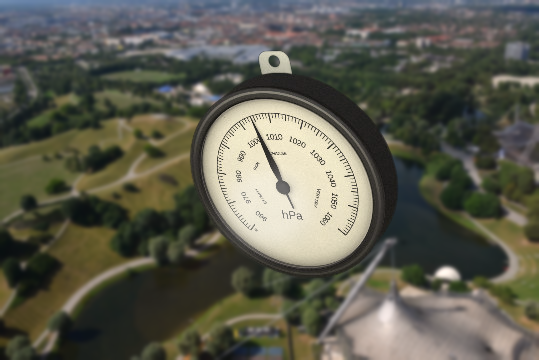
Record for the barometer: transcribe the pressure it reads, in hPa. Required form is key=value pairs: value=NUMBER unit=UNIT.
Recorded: value=1005 unit=hPa
